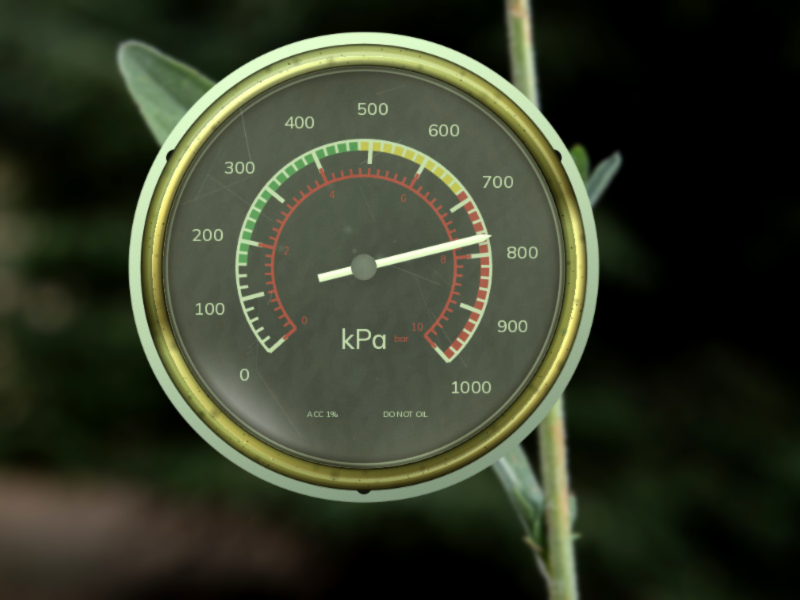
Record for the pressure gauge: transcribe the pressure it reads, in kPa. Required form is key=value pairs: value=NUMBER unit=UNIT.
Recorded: value=770 unit=kPa
